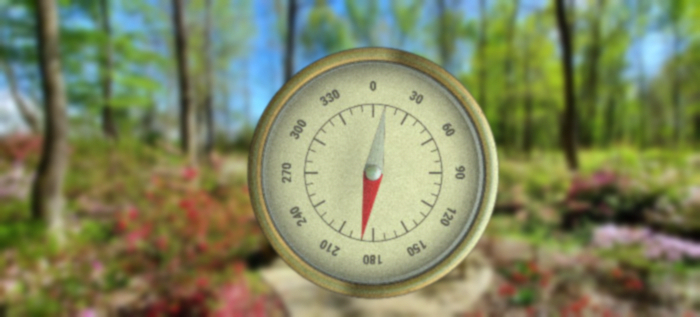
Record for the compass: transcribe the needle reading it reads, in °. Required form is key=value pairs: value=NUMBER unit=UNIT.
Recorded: value=190 unit=°
